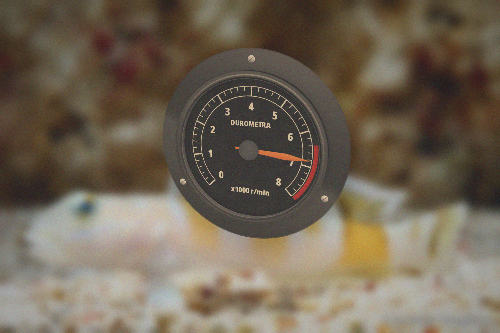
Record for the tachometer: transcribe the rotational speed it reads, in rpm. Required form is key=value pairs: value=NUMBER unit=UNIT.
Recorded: value=6800 unit=rpm
